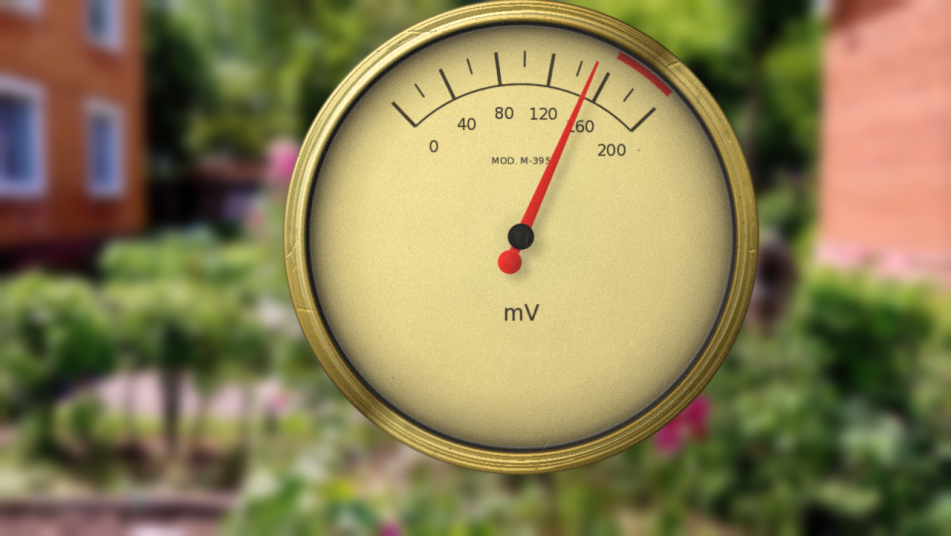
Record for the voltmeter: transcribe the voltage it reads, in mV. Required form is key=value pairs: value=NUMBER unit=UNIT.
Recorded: value=150 unit=mV
